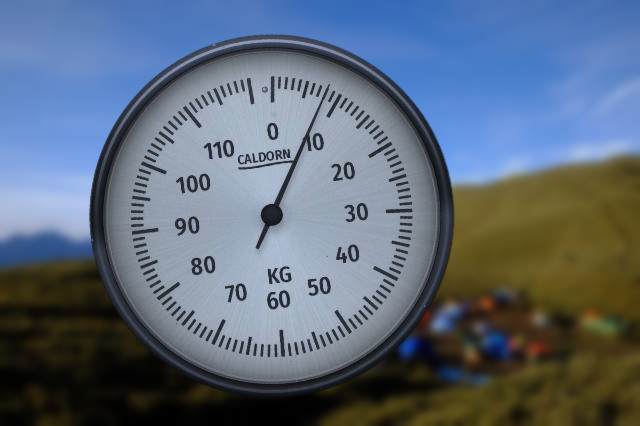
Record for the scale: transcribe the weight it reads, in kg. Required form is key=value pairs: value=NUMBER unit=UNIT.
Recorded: value=8 unit=kg
